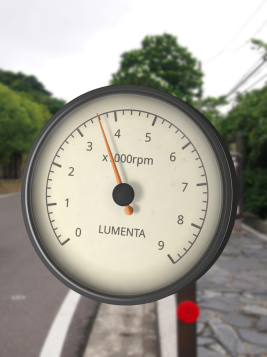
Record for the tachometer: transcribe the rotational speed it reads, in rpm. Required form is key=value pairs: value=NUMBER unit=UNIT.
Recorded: value=3600 unit=rpm
